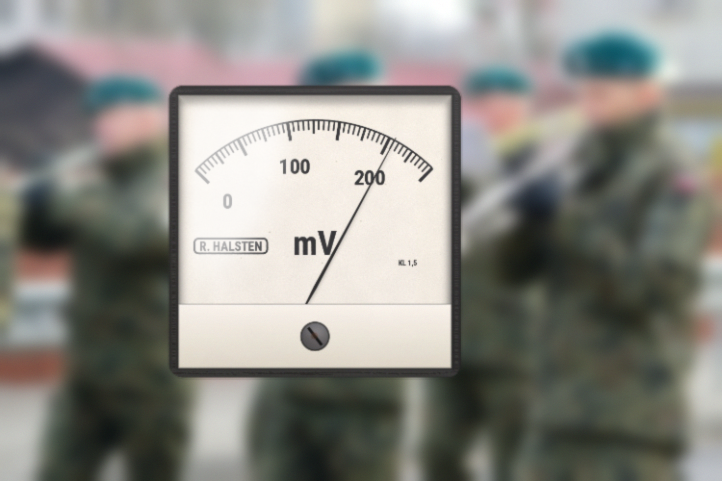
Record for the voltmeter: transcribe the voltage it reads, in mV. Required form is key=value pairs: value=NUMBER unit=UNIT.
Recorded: value=205 unit=mV
